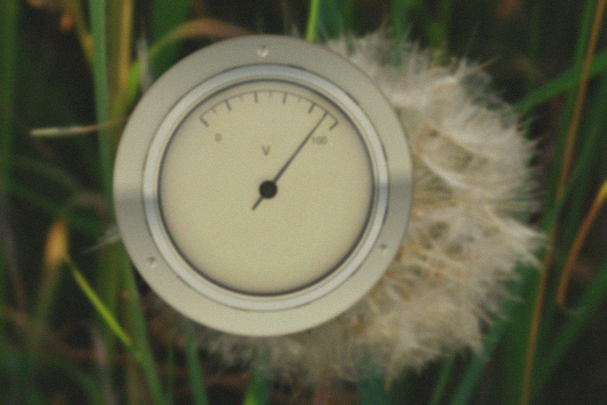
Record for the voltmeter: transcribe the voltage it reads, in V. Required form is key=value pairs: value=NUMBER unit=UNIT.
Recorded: value=90 unit=V
